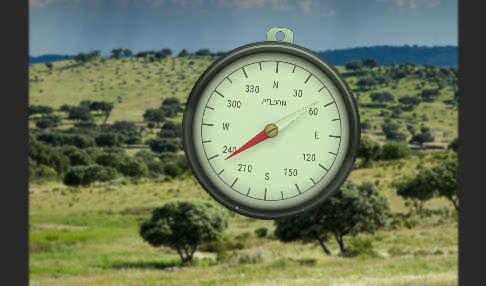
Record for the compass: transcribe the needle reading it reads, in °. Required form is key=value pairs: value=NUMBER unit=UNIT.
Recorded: value=232.5 unit=°
